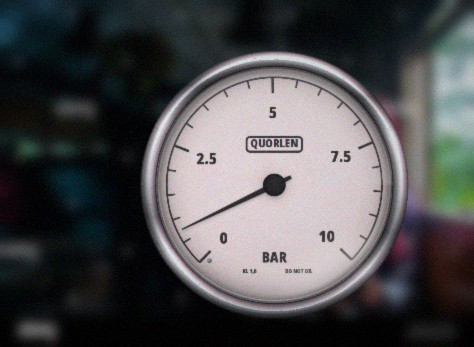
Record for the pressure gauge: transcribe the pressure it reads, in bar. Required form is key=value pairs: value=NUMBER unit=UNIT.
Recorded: value=0.75 unit=bar
